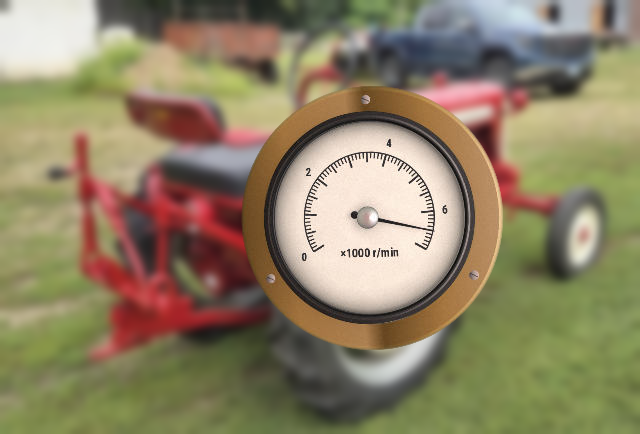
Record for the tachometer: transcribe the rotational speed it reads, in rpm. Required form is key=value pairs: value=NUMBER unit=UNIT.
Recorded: value=6500 unit=rpm
